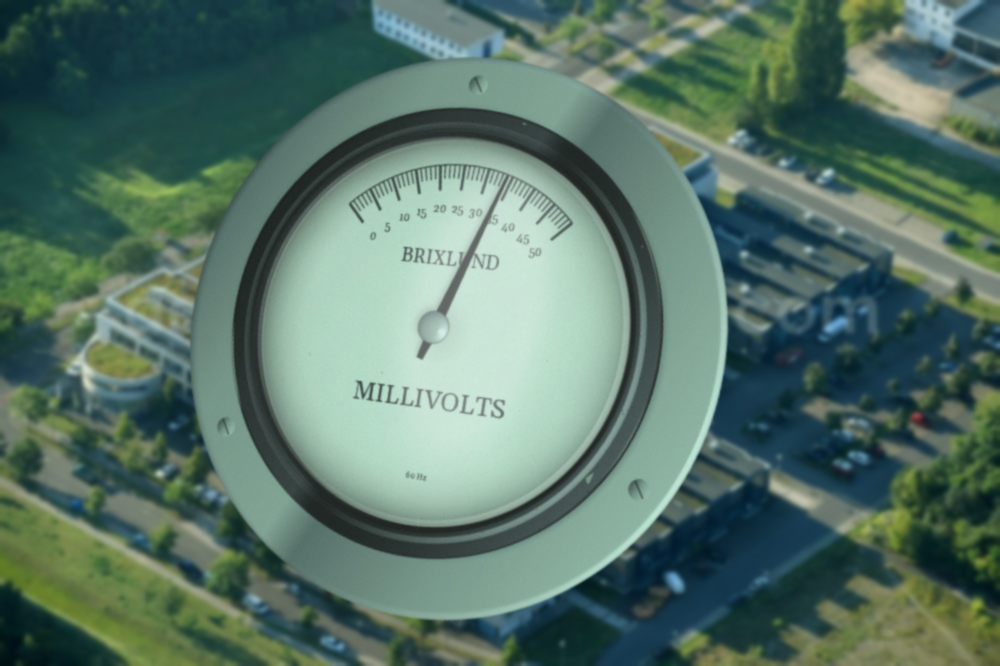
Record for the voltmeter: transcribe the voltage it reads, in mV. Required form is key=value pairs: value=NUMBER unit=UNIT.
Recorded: value=35 unit=mV
